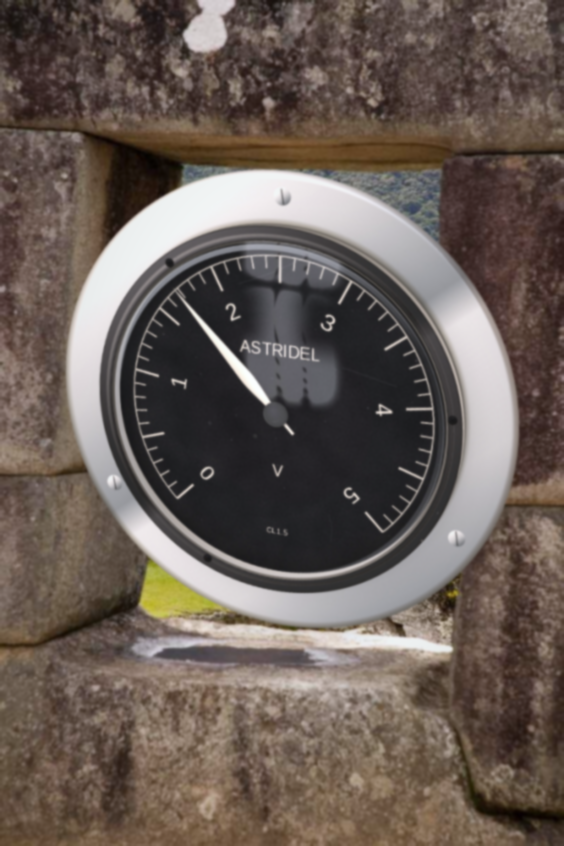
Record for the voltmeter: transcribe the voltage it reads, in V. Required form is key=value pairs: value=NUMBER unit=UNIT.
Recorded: value=1.7 unit=V
